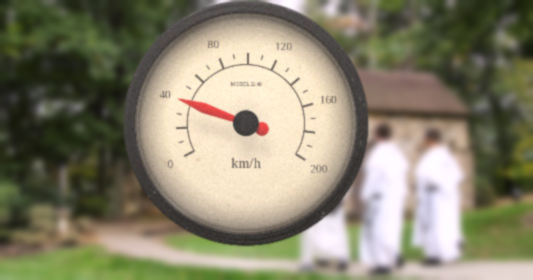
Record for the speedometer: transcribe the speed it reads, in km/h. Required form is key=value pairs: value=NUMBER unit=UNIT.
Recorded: value=40 unit=km/h
